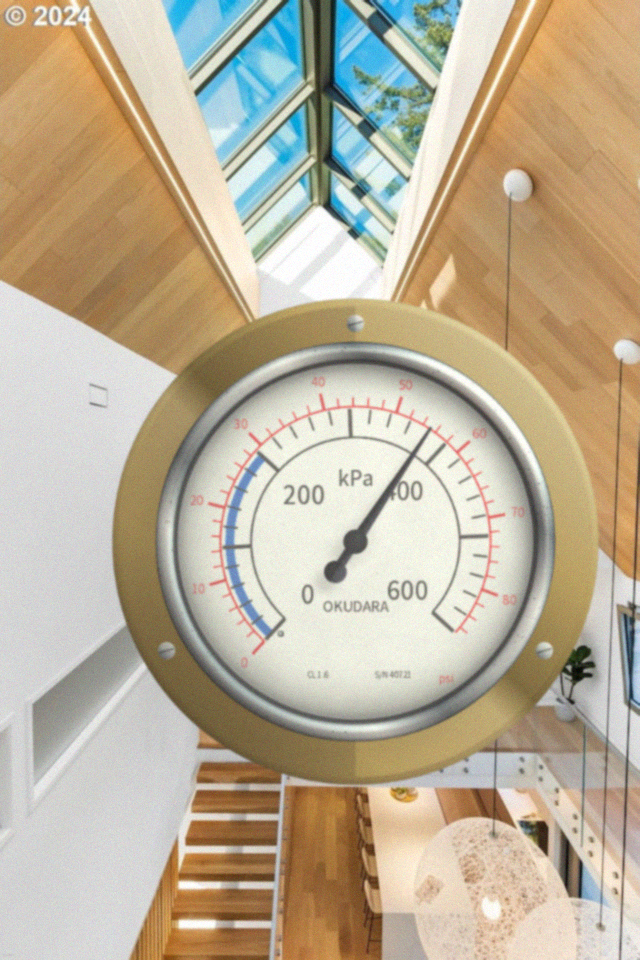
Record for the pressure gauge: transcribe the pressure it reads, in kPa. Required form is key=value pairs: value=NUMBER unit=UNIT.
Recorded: value=380 unit=kPa
